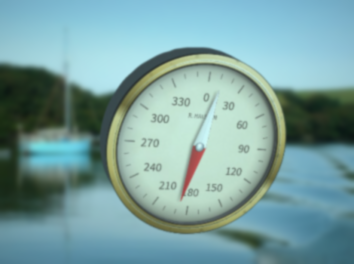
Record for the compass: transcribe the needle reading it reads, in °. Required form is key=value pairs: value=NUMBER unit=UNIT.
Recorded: value=190 unit=°
